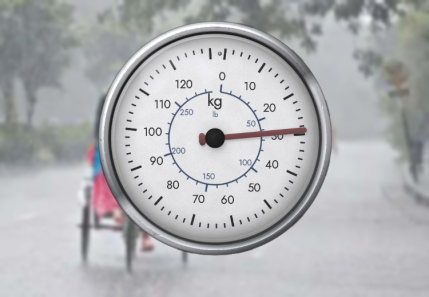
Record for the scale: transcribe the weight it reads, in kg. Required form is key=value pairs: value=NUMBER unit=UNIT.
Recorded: value=29 unit=kg
